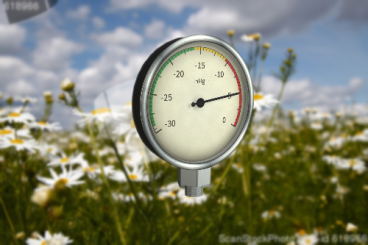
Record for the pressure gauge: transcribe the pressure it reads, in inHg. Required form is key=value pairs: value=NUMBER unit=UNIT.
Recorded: value=-5 unit=inHg
